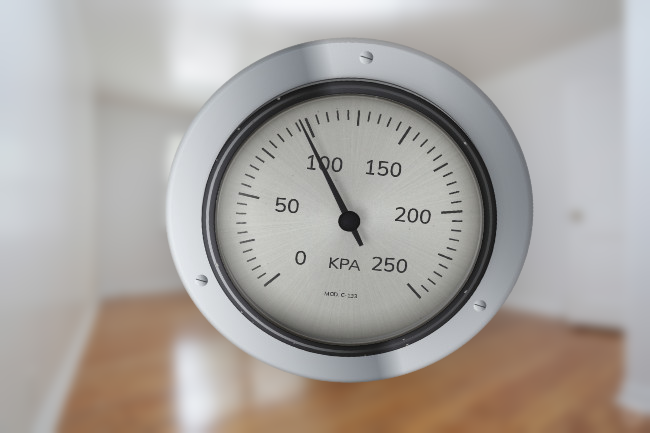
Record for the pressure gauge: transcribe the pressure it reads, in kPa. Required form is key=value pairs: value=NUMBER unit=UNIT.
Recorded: value=97.5 unit=kPa
